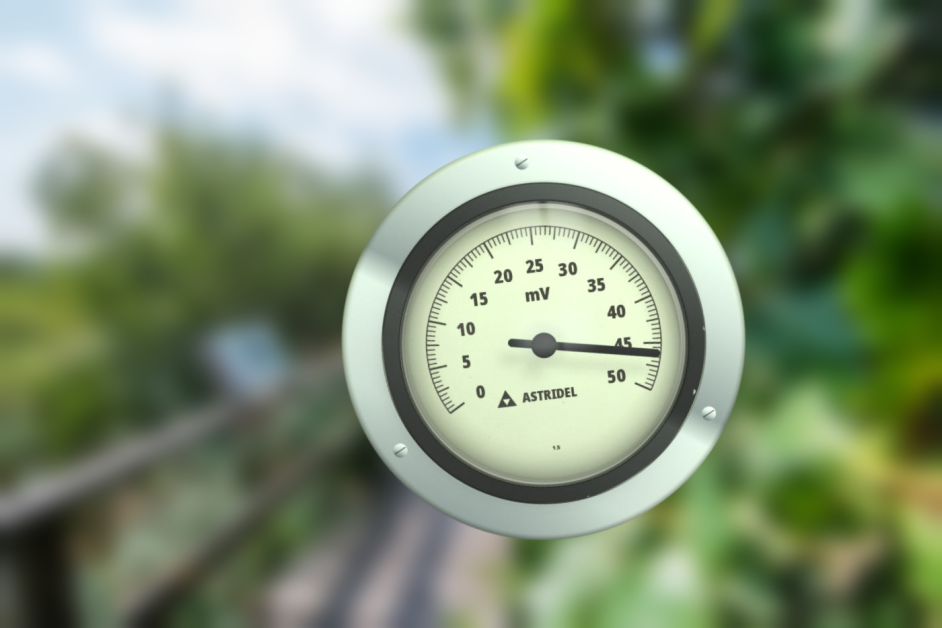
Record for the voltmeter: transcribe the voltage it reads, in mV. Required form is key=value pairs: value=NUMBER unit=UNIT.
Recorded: value=46 unit=mV
